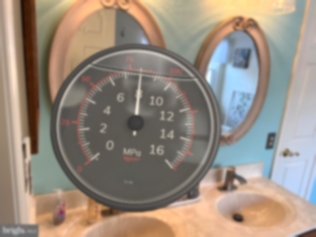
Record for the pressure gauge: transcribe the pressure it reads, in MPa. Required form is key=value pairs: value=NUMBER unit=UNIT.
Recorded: value=8 unit=MPa
